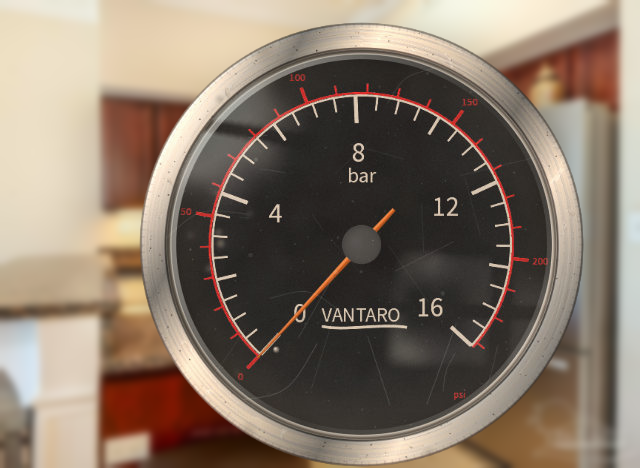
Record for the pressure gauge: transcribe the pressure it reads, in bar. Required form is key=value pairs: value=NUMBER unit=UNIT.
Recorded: value=0 unit=bar
